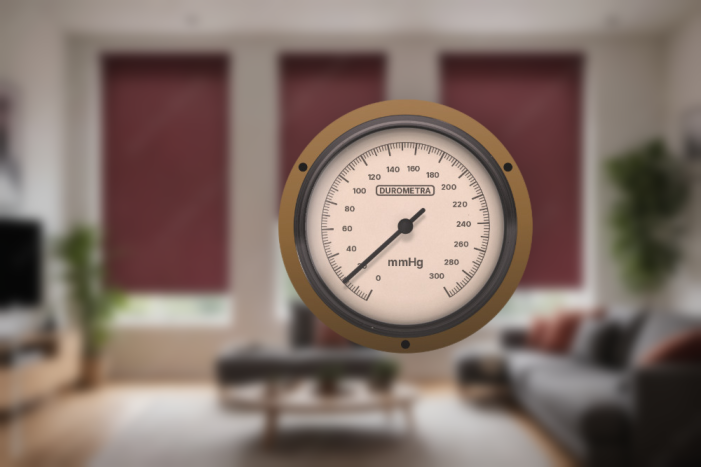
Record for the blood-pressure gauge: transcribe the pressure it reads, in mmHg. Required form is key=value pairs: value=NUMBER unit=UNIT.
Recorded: value=20 unit=mmHg
